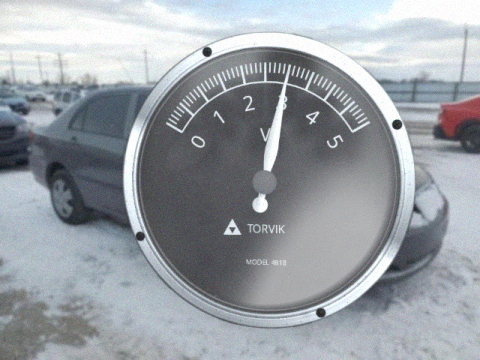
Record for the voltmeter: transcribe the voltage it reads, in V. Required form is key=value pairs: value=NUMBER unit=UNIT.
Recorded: value=3 unit=V
